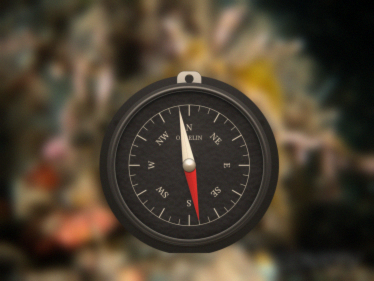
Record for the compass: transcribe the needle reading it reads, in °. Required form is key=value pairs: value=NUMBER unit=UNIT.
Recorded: value=170 unit=°
